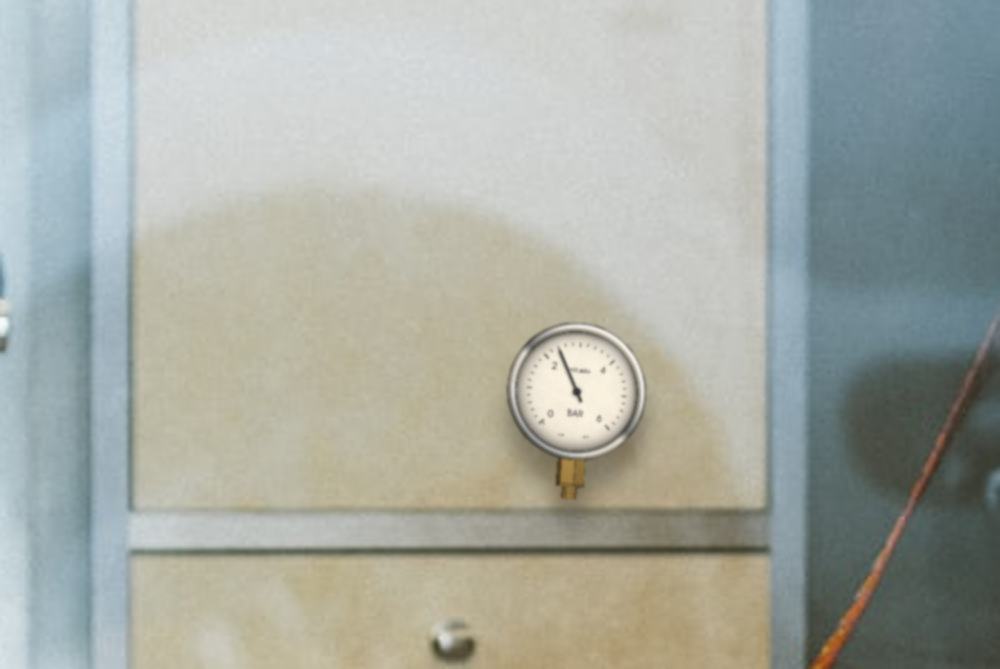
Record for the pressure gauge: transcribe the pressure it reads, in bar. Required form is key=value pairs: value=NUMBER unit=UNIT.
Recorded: value=2.4 unit=bar
